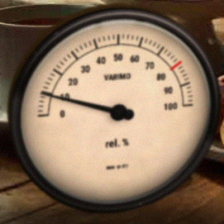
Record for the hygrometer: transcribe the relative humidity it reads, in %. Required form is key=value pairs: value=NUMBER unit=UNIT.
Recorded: value=10 unit=%
